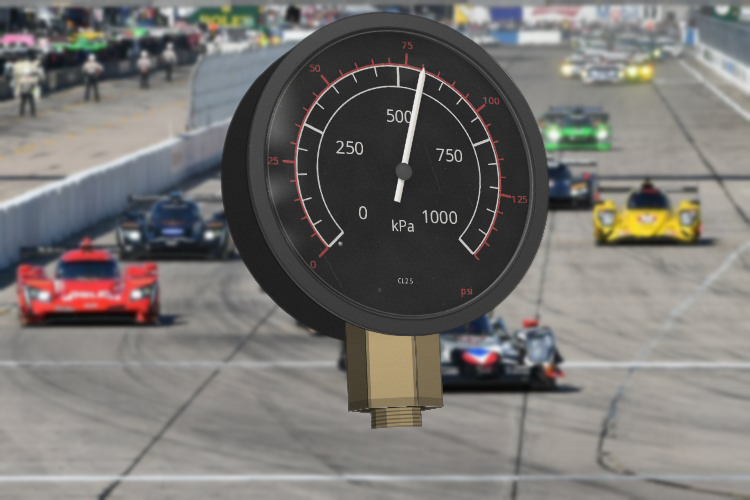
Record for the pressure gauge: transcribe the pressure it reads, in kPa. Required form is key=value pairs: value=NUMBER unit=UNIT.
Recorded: value=550 unit=kPa
